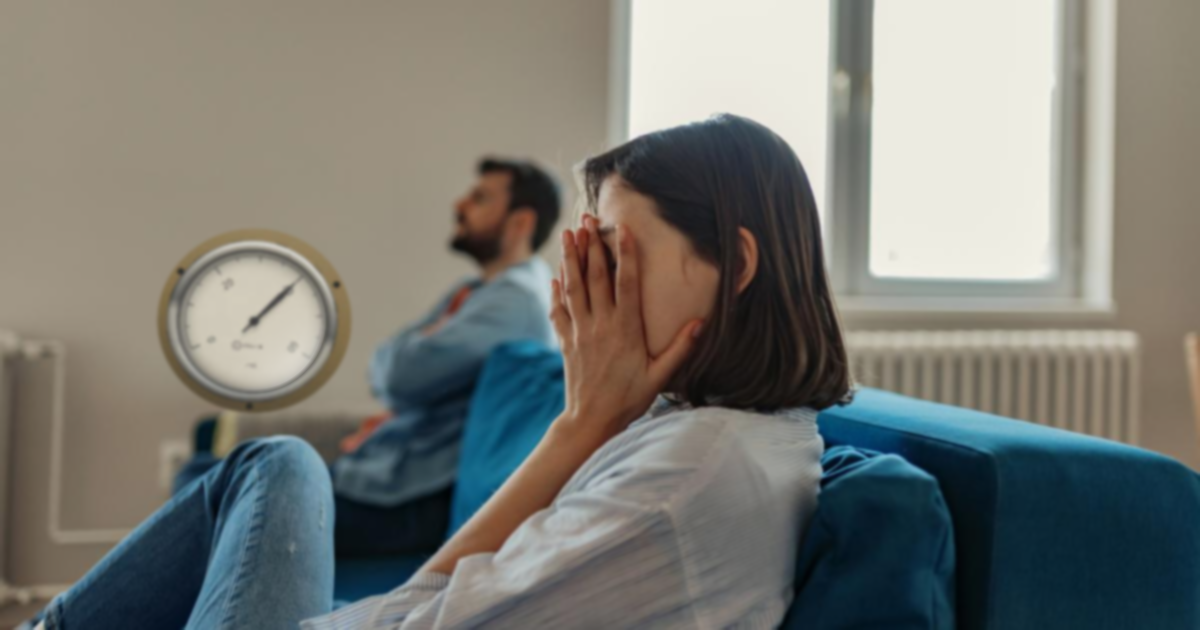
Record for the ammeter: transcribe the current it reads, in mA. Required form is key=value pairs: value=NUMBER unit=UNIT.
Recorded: value=40 unit=mA
